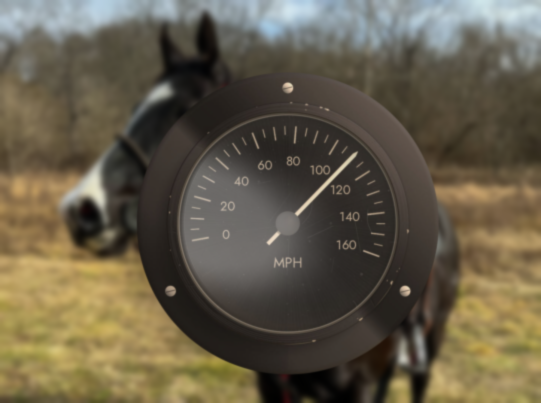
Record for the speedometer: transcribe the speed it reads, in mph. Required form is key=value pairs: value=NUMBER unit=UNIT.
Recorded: value=110 unit=mph
